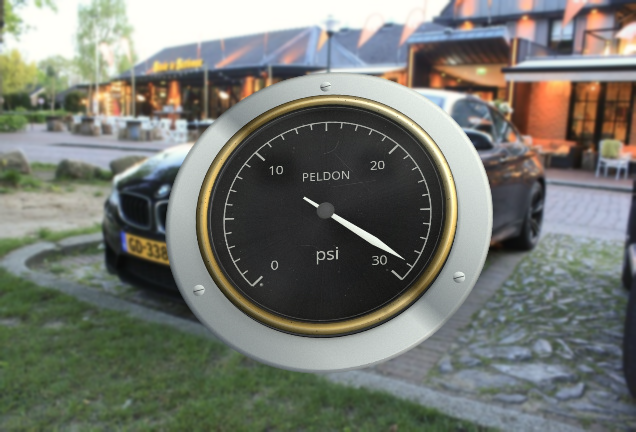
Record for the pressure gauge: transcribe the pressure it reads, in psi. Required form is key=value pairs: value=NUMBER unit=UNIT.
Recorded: value=29 unit=psi
